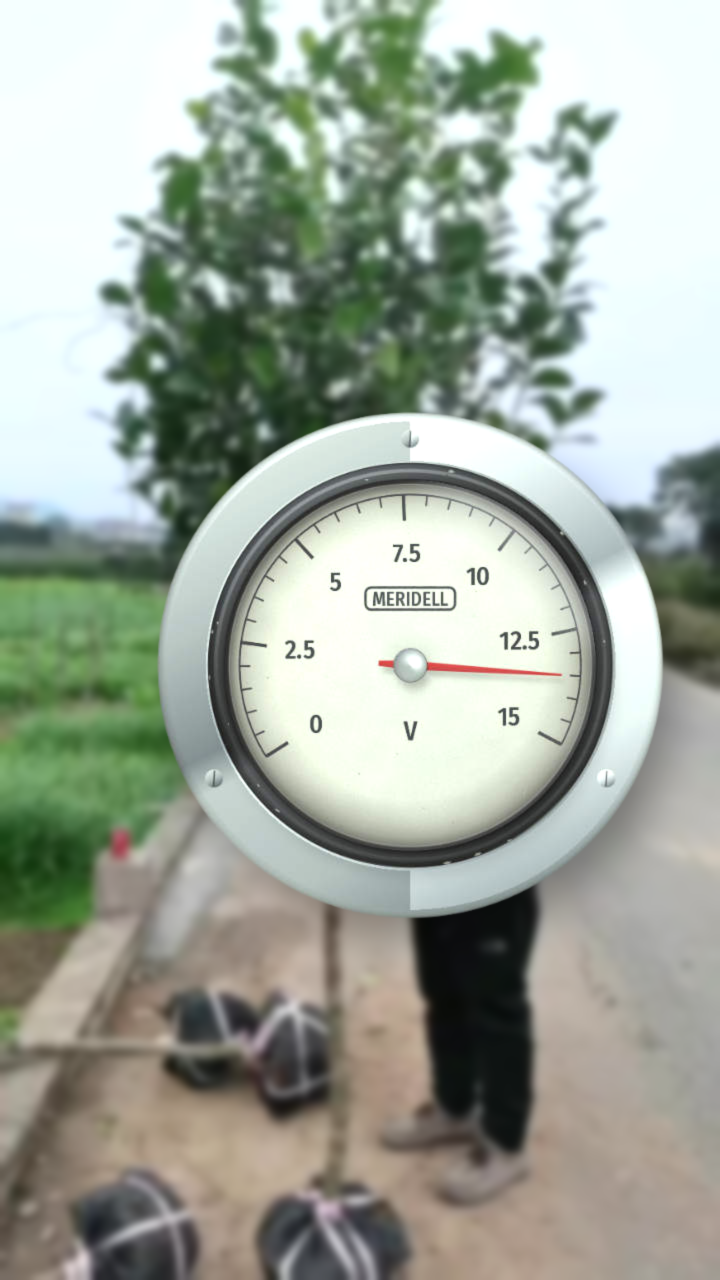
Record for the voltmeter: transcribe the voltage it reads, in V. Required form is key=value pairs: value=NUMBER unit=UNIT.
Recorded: value=13.5 unit=V
